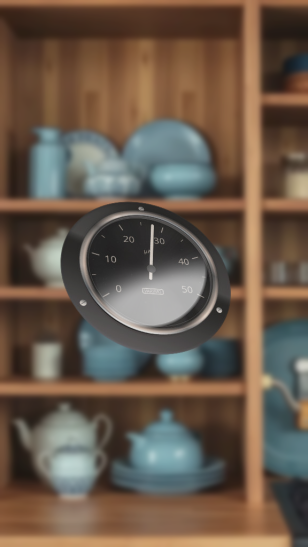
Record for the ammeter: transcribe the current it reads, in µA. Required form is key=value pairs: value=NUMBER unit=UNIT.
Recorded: value=27.5 unit=µA
